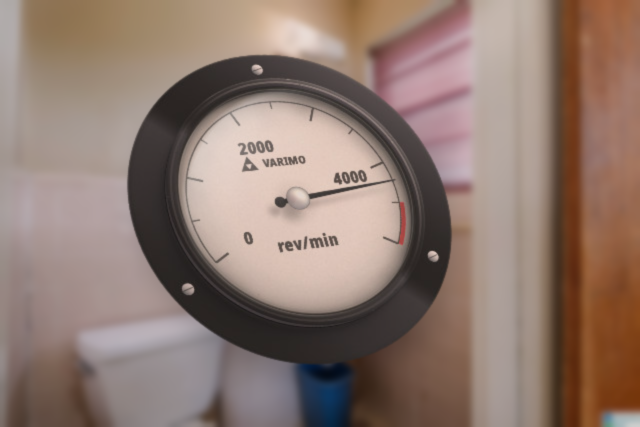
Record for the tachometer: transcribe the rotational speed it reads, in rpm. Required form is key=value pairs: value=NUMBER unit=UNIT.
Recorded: value=4250 unit=rpm
